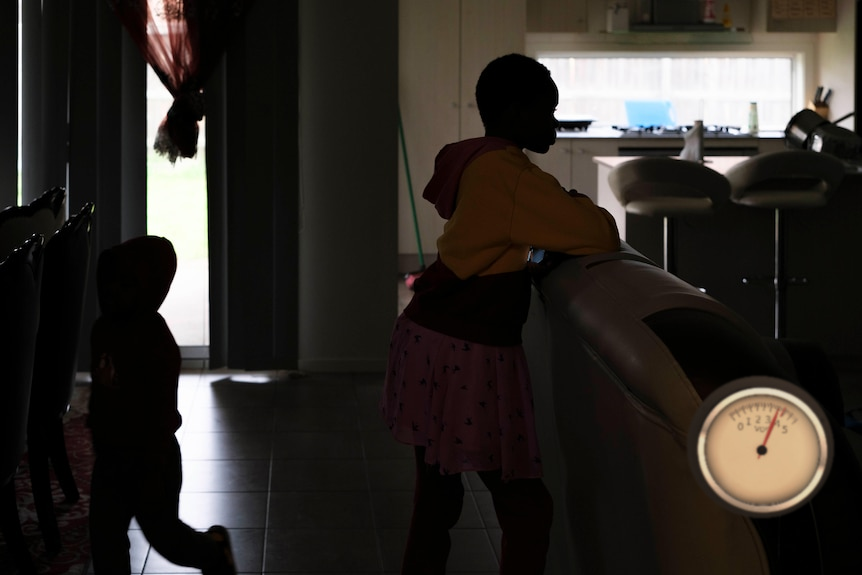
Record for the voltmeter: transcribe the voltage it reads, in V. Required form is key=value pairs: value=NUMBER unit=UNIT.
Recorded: value=3.5 unit=V
